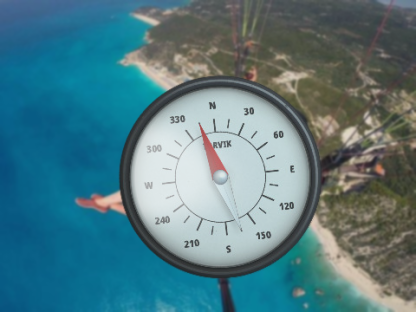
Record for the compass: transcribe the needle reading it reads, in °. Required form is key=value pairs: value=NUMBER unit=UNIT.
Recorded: value=345 unit=°
